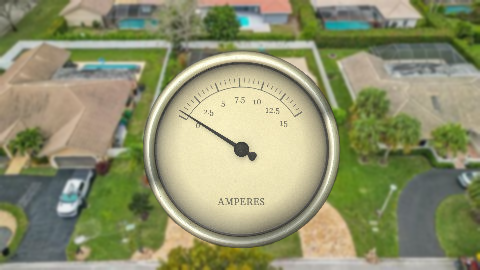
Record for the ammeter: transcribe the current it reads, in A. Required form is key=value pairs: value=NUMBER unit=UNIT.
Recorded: value=0.5 unit=A
